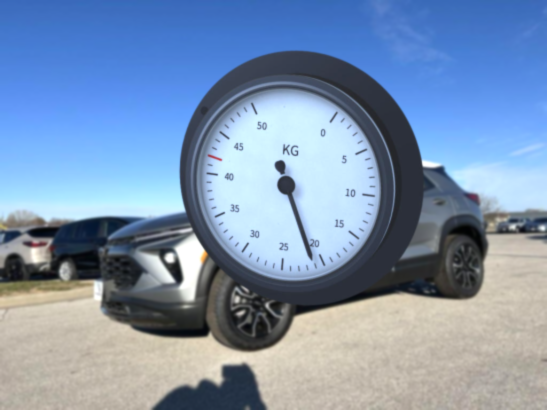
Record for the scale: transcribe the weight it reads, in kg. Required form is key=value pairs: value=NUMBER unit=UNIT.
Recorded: value=21 unit=kg
